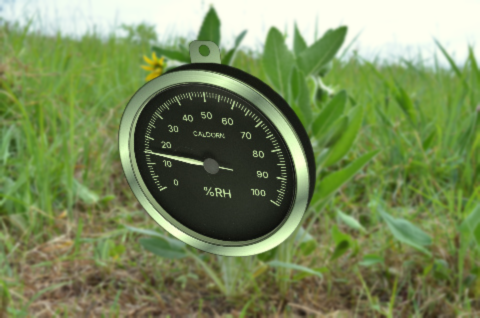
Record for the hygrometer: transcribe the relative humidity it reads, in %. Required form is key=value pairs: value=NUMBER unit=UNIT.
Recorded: value=15 unit=%
